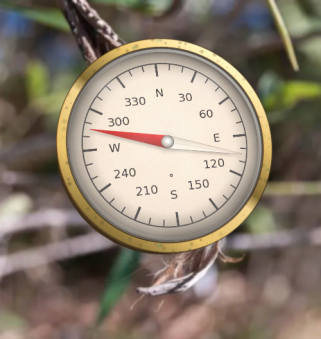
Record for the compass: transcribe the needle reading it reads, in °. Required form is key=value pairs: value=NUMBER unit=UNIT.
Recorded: value=285 unit=°
